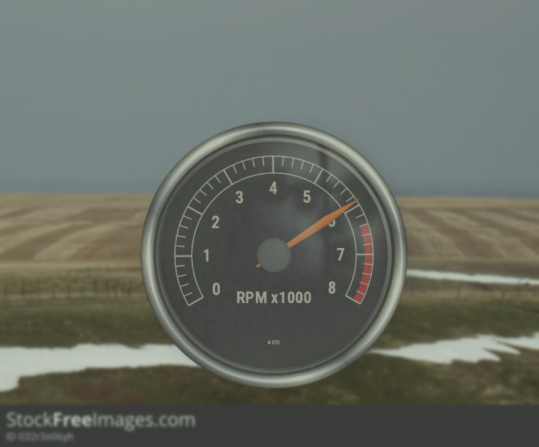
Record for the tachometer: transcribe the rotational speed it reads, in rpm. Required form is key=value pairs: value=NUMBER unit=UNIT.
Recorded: value=5900 unit=rpm
